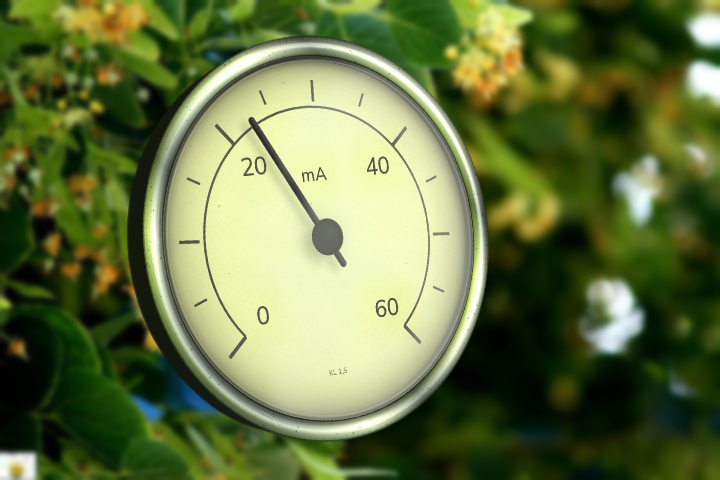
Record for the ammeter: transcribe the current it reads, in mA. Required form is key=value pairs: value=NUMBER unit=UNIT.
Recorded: value=22.5 unit=mA
